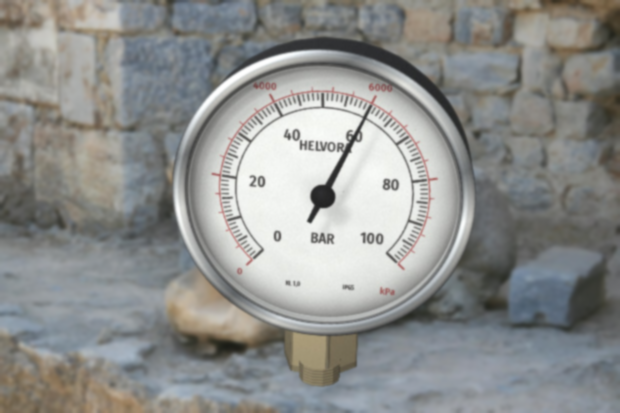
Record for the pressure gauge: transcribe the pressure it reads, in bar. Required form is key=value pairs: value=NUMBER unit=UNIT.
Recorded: value=60 unit=bar
